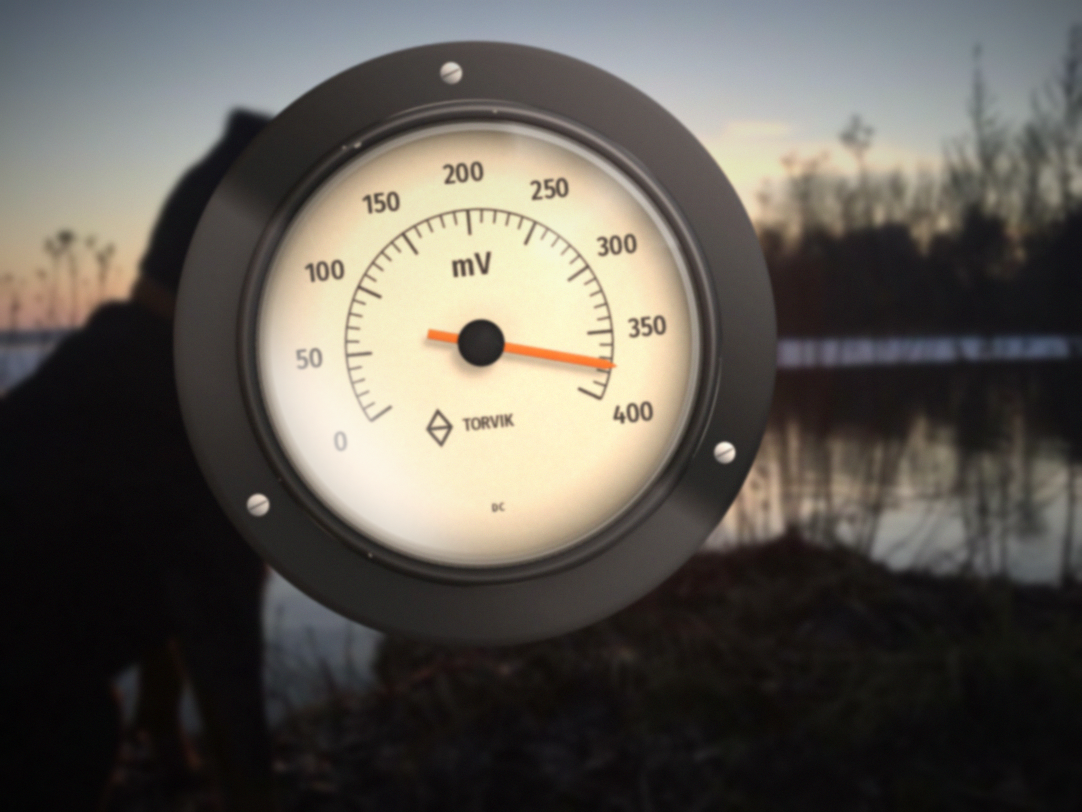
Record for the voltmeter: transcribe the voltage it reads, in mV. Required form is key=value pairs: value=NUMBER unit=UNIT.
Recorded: value=375 unit=mV
